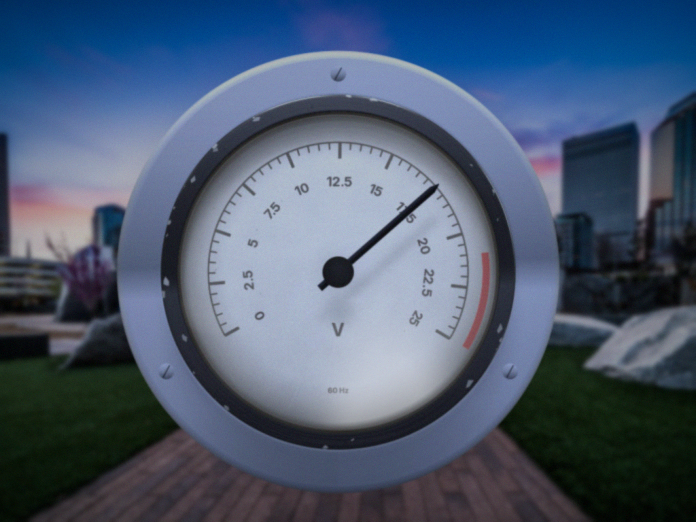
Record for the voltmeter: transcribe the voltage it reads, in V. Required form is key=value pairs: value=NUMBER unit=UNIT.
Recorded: value=17.5 unit=V
